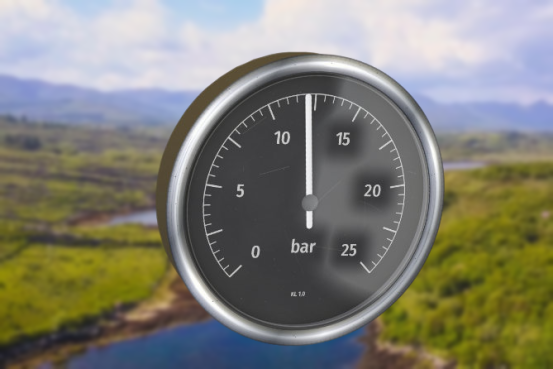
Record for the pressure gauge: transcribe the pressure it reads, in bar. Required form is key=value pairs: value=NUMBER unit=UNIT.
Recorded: value=12 unit=bar
